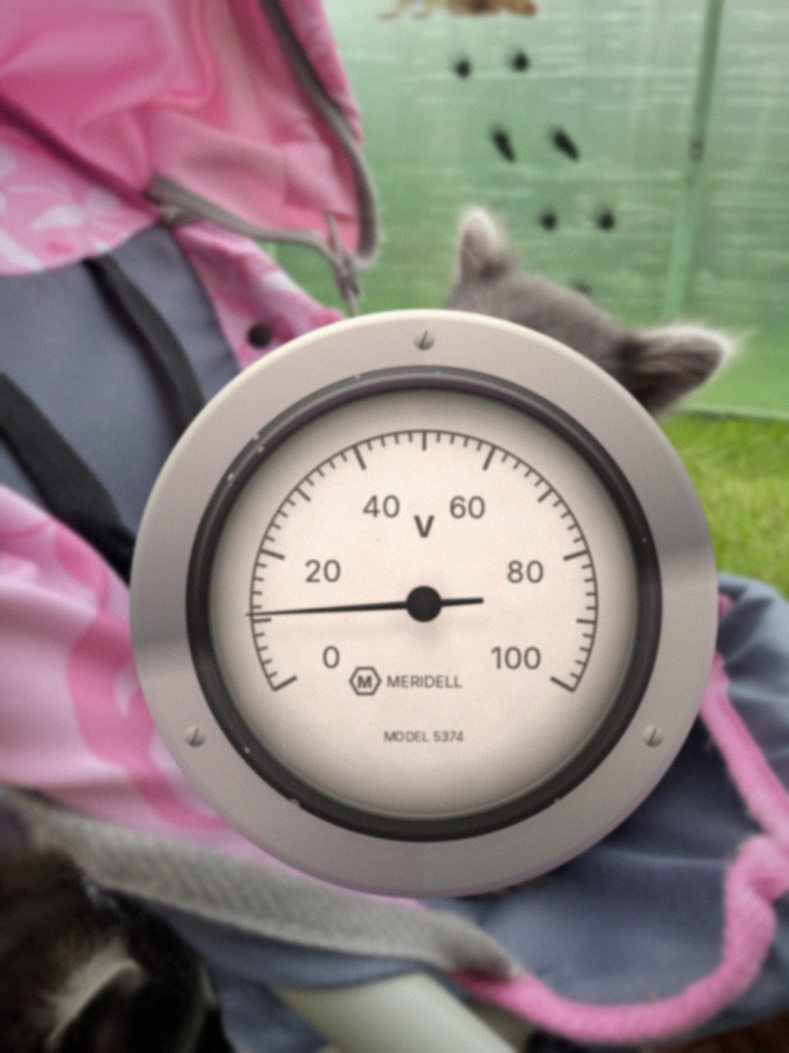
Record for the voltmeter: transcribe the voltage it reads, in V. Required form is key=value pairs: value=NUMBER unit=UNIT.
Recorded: value=11 unit=V
